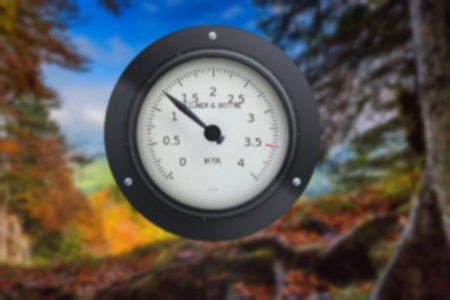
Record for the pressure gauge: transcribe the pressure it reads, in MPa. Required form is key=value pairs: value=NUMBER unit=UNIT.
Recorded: value=1.25 unit=MPa
